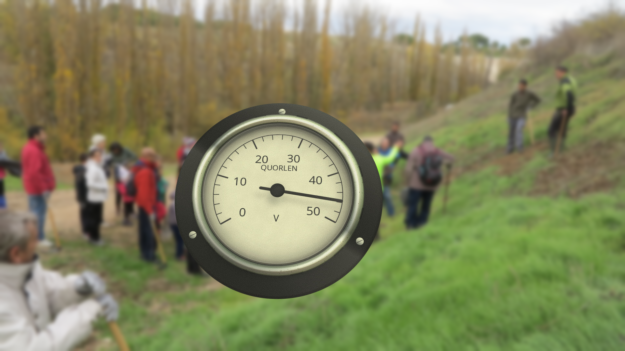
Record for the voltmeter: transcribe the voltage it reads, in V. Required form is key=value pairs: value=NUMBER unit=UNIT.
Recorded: value=46 unit=V
